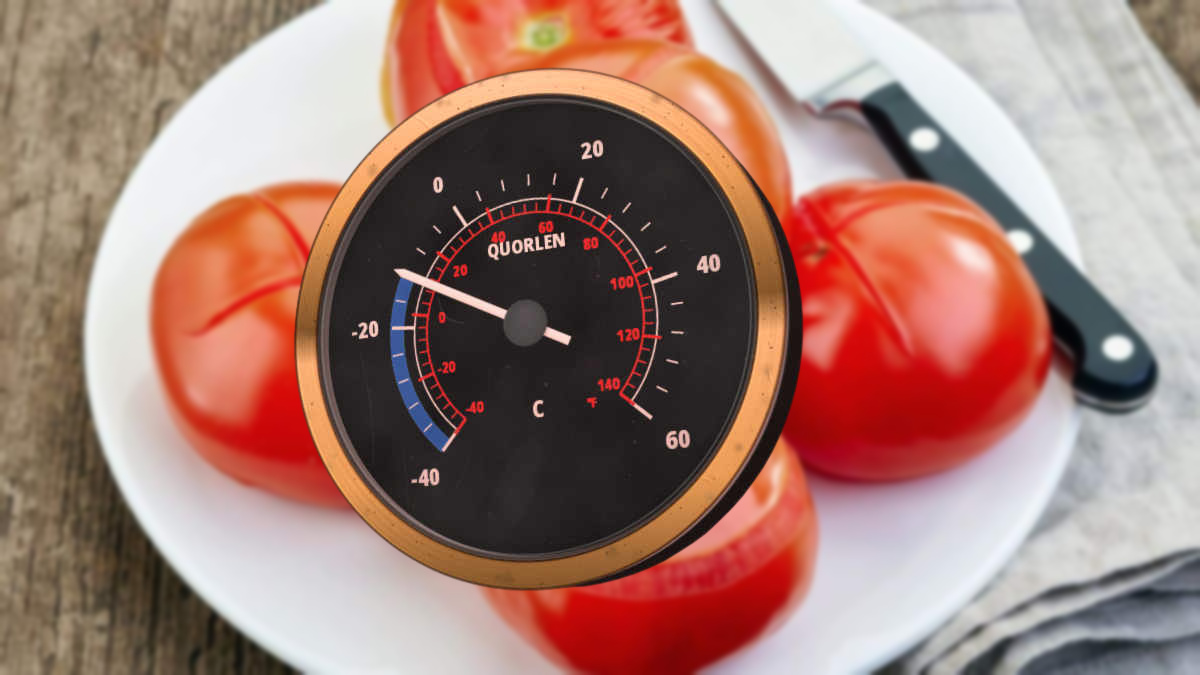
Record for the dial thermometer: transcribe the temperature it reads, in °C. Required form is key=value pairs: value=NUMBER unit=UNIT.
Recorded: value=-12 unit=°C
